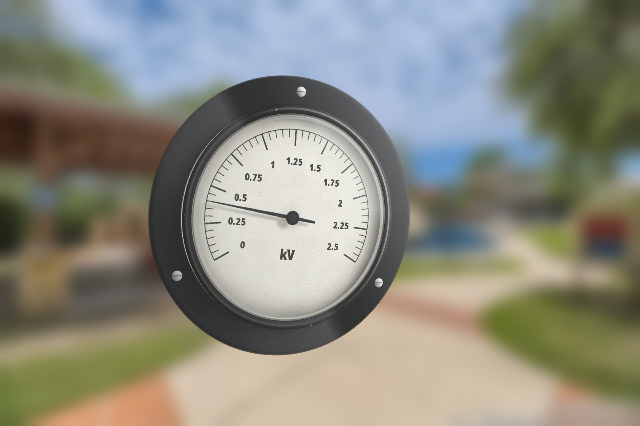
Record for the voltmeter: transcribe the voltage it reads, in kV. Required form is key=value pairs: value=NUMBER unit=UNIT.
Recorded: value=0.4 unit=kV
